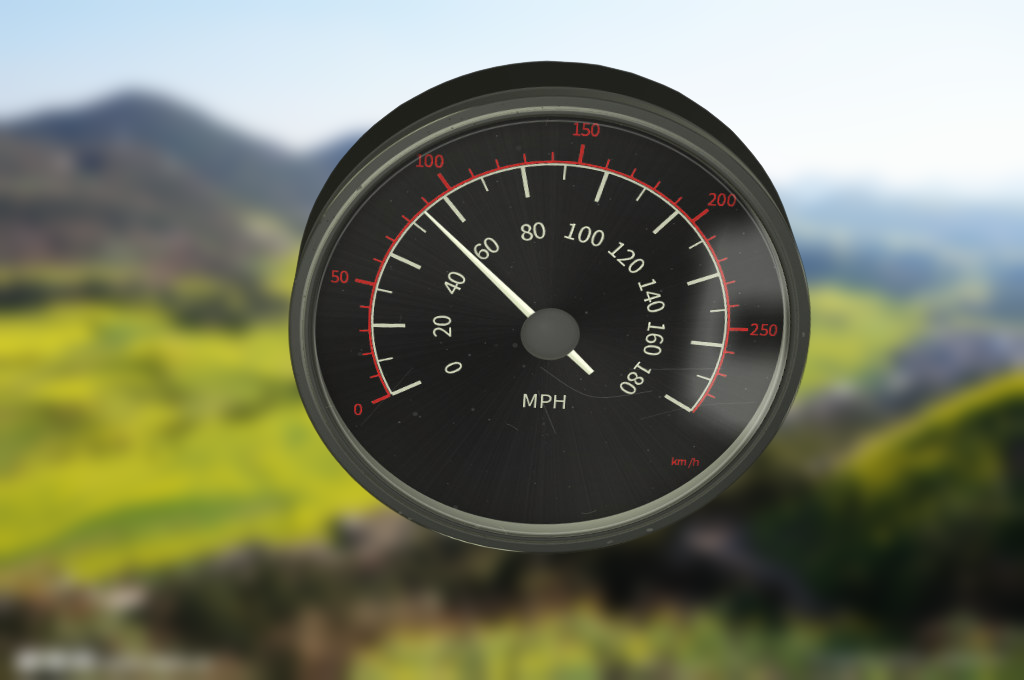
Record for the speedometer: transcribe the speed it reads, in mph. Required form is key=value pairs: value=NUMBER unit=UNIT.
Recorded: value=55 unit=mph
